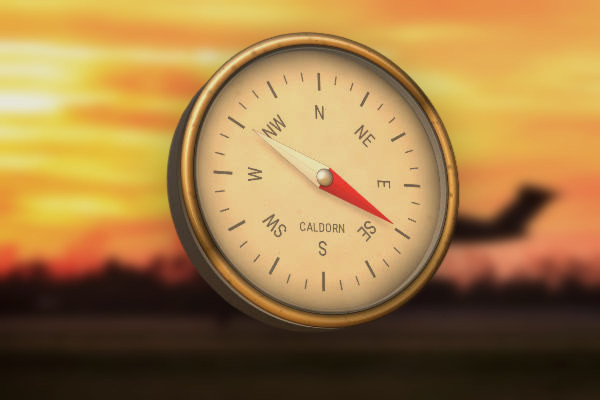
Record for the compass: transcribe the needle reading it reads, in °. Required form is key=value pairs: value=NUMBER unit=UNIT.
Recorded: value=120 unit=°
